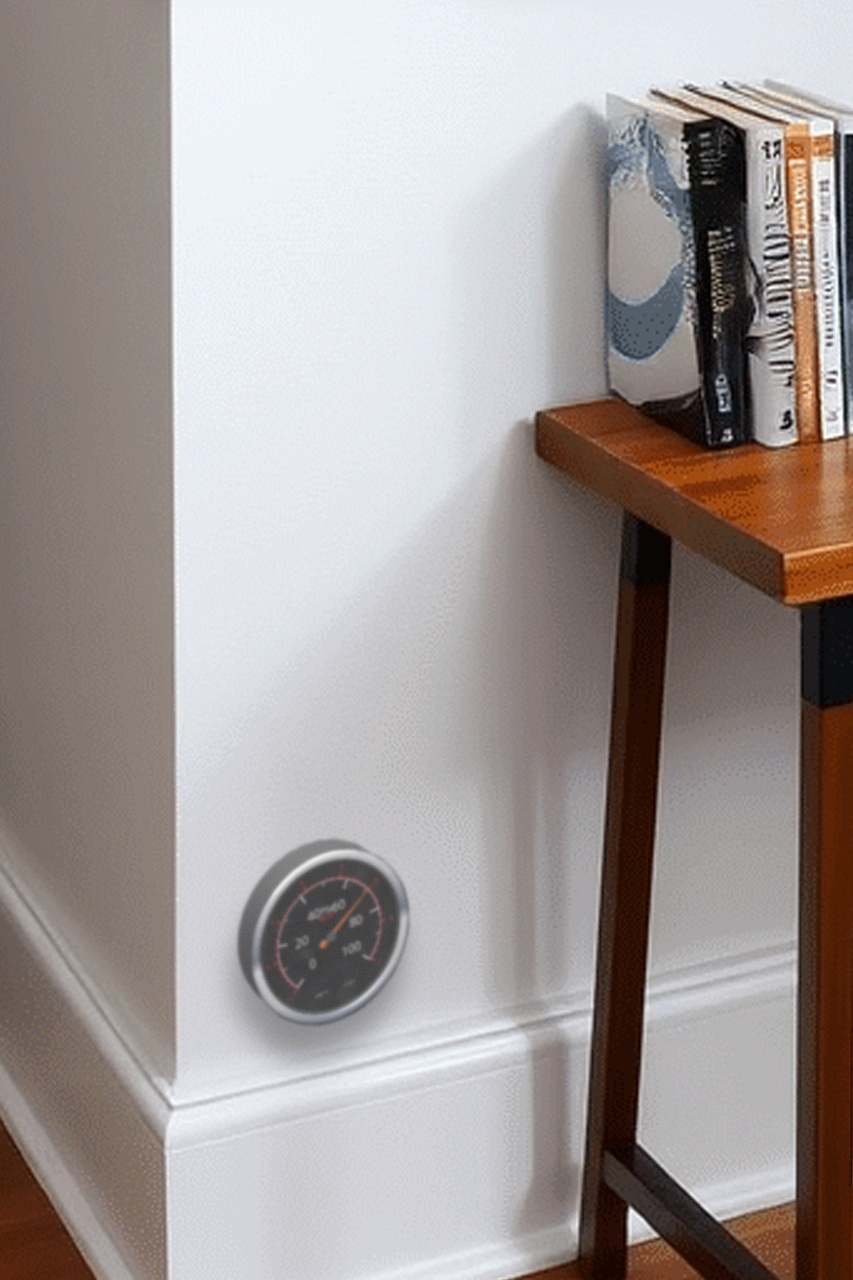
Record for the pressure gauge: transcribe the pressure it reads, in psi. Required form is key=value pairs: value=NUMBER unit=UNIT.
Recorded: value=70 unit=psi
